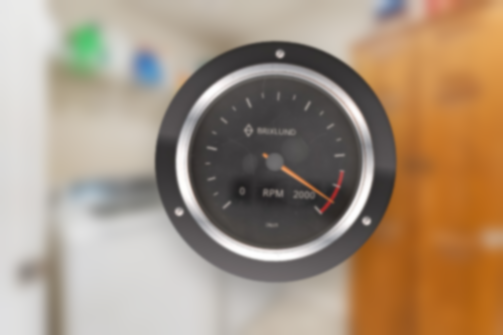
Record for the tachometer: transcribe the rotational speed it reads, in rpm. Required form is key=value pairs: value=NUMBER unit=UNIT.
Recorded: value=1900 unit=rpm
